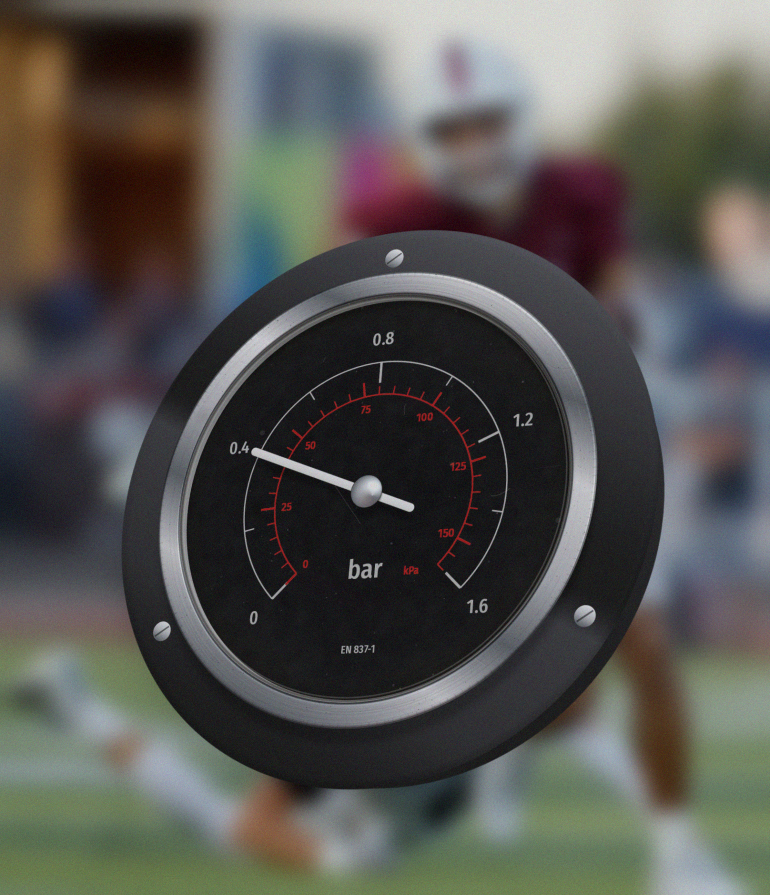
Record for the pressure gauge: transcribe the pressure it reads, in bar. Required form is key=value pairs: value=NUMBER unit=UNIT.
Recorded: value=0.4 unit=bar
